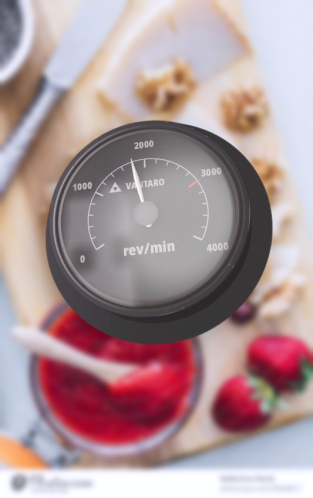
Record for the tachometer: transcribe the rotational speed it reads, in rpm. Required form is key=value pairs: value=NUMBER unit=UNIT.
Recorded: value=1800 unit=rpm
